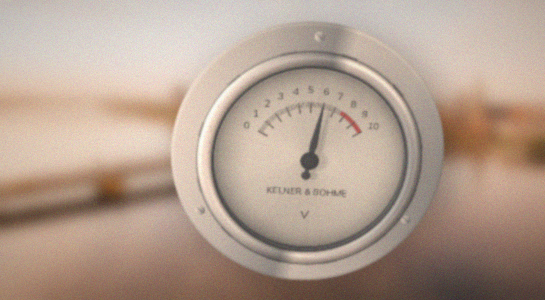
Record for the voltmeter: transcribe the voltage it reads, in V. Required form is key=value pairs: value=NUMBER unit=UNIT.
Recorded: value=6 unit=V
